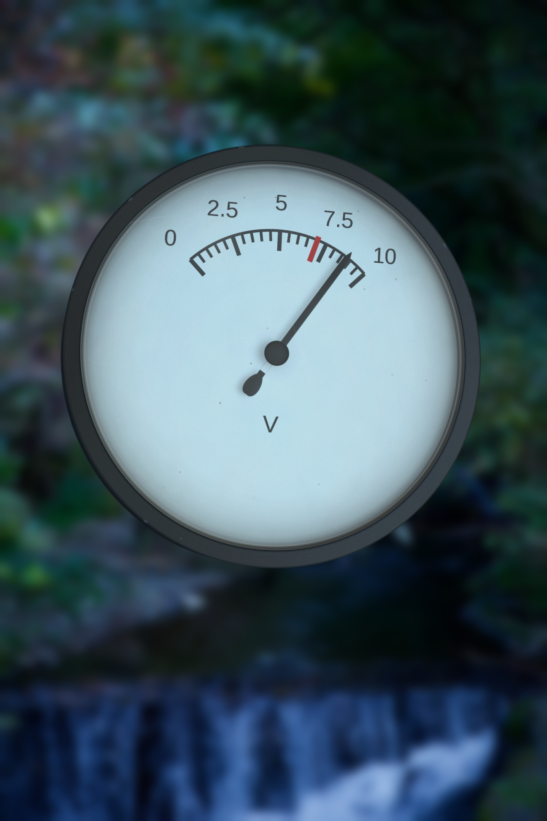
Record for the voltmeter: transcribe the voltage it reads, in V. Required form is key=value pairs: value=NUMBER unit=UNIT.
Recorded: value=8.75 unit=V
